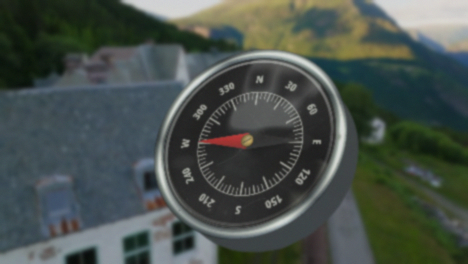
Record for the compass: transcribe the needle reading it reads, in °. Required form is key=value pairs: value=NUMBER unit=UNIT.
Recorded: value=270 unit=°
